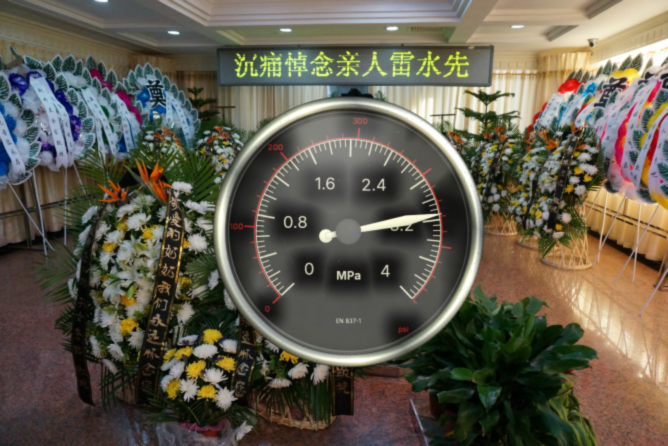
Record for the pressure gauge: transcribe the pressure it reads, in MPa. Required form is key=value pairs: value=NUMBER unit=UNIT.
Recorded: value=3.15 unit=MPa
